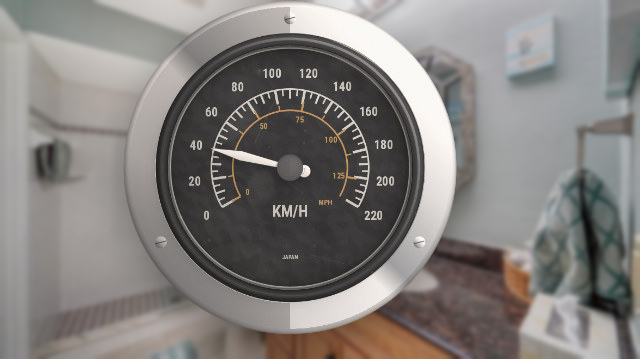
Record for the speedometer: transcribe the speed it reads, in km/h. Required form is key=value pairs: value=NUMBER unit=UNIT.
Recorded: value=40 unit=km/h
